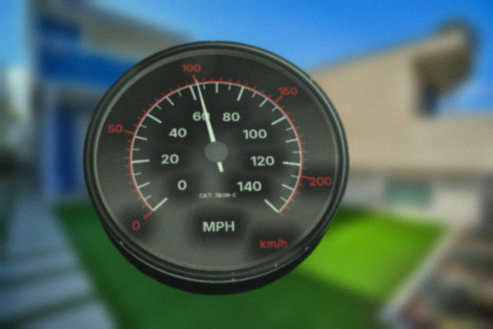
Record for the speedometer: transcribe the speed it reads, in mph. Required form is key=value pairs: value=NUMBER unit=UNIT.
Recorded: value=62.5 unit=mph
